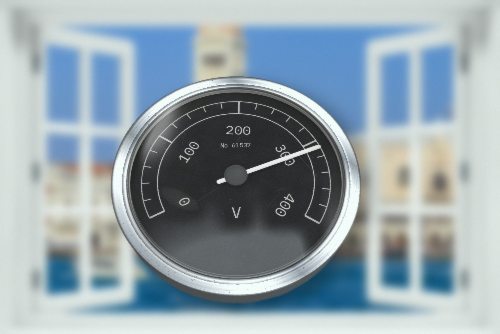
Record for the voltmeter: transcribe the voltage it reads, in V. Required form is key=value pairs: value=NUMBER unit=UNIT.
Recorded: value=310 unit=V
